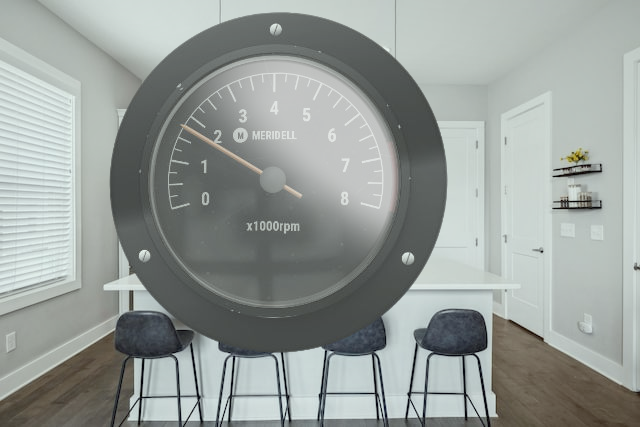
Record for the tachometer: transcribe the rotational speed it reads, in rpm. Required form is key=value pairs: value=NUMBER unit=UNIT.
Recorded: value=1750 unit=rpm
